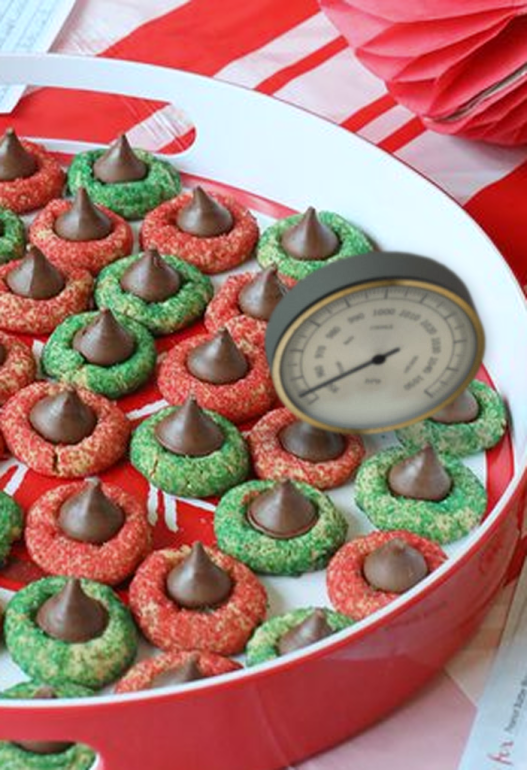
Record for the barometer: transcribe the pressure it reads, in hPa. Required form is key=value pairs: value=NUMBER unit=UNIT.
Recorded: value=955 unit=hPa
